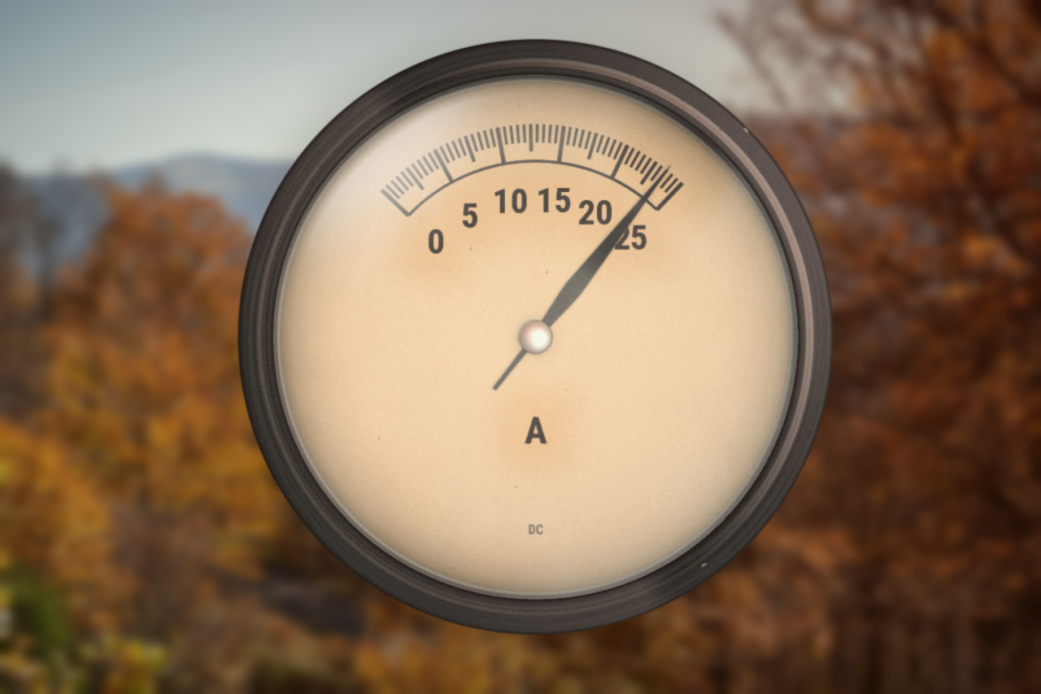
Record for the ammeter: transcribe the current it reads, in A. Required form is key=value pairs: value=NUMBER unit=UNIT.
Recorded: value=23.5 unit=A
